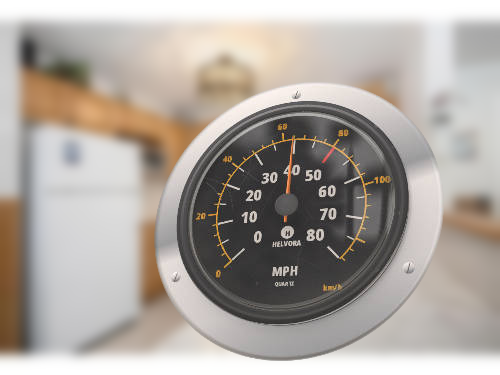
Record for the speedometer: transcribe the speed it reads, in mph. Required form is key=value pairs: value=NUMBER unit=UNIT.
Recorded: value=40 unit=mph
